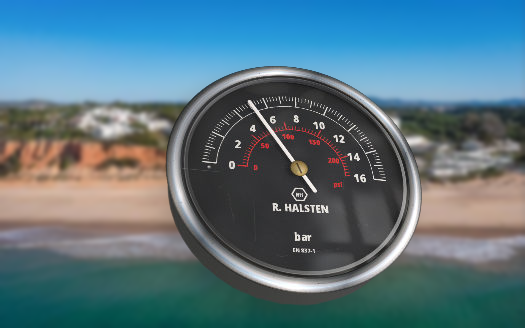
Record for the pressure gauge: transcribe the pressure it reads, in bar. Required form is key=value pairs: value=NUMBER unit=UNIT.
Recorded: value=5 unit=bar
